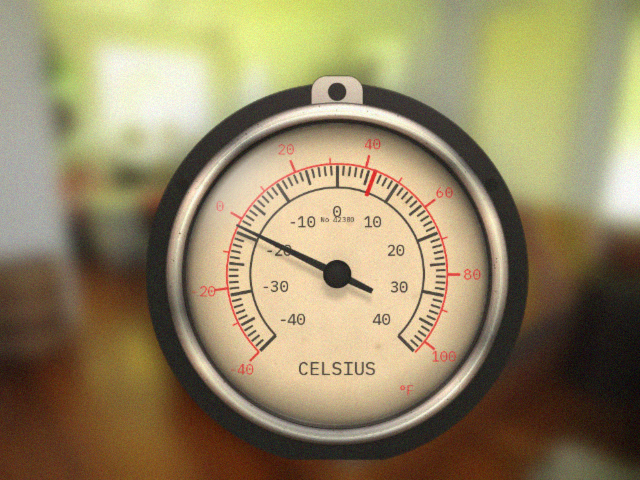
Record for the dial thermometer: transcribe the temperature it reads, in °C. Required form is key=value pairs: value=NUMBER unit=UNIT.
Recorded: value=-19 unit=°C
